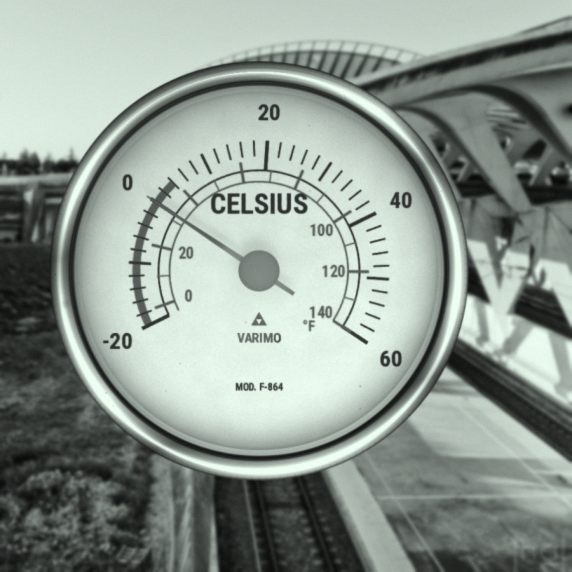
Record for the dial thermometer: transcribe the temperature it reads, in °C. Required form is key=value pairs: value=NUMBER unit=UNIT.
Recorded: value=0 unit=°C
